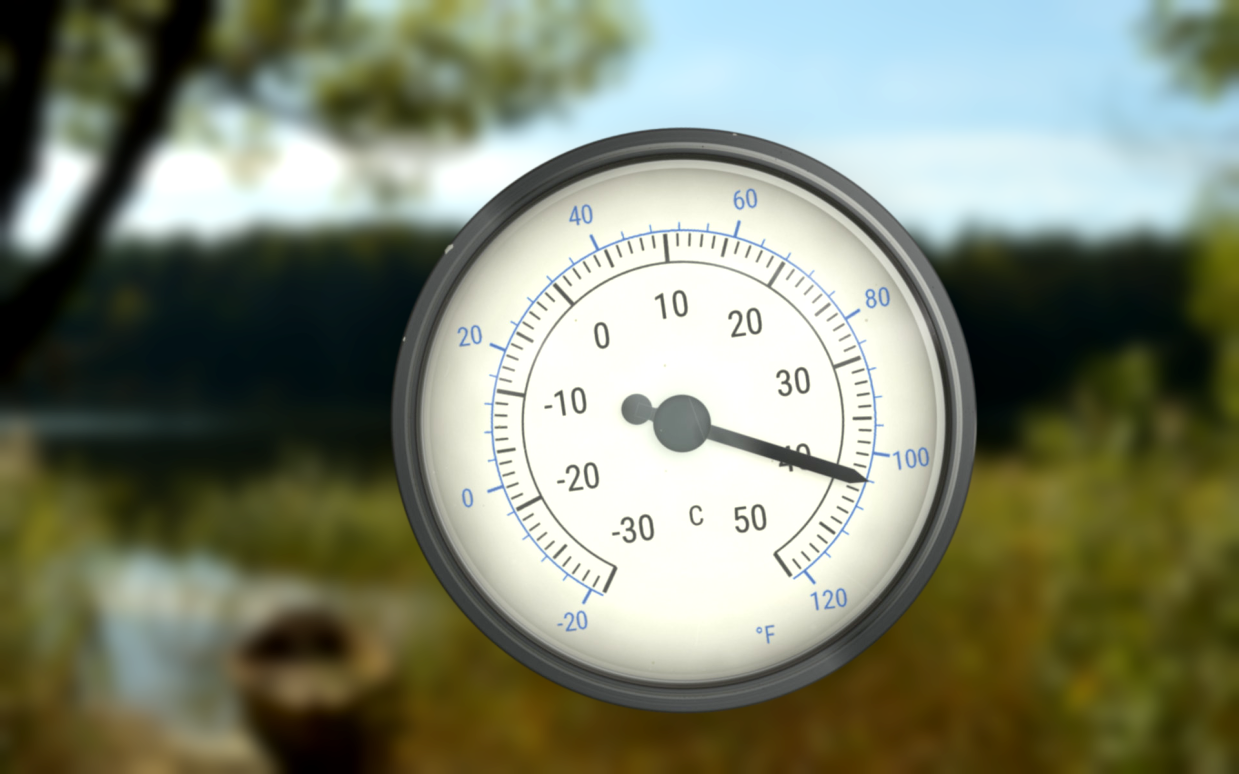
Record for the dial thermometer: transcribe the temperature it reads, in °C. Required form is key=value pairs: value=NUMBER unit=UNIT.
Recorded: value=40 unit=°C
